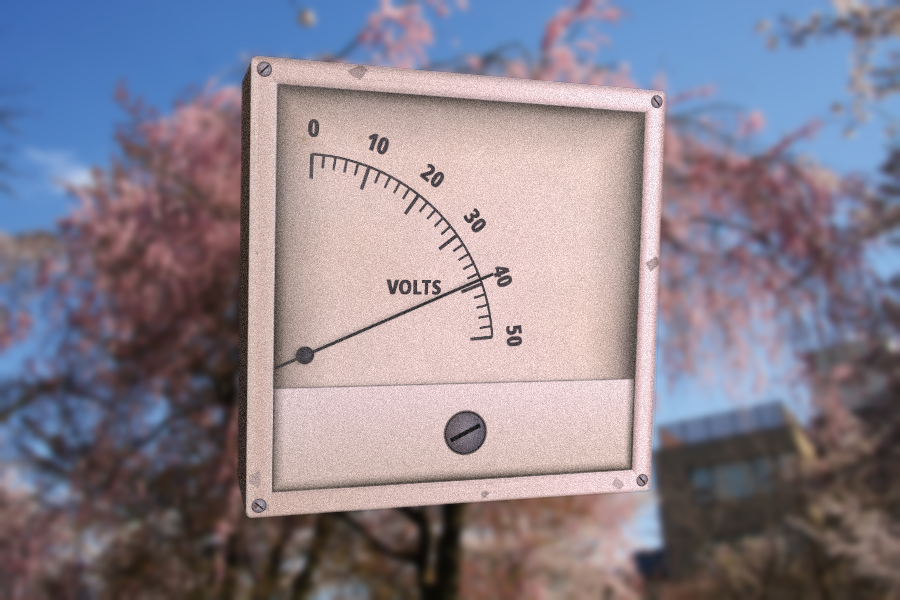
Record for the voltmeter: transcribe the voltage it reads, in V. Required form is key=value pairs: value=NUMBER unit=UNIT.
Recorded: value=39 unit=V
